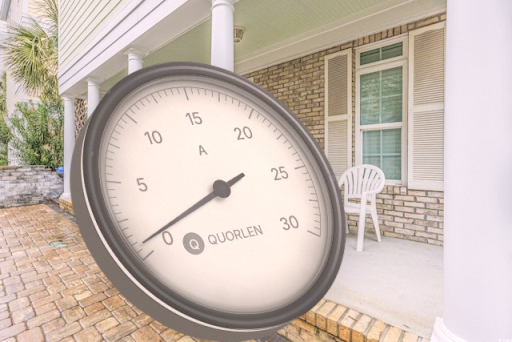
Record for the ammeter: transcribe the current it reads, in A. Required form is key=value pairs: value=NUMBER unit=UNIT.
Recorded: value=0.75 unit=A
